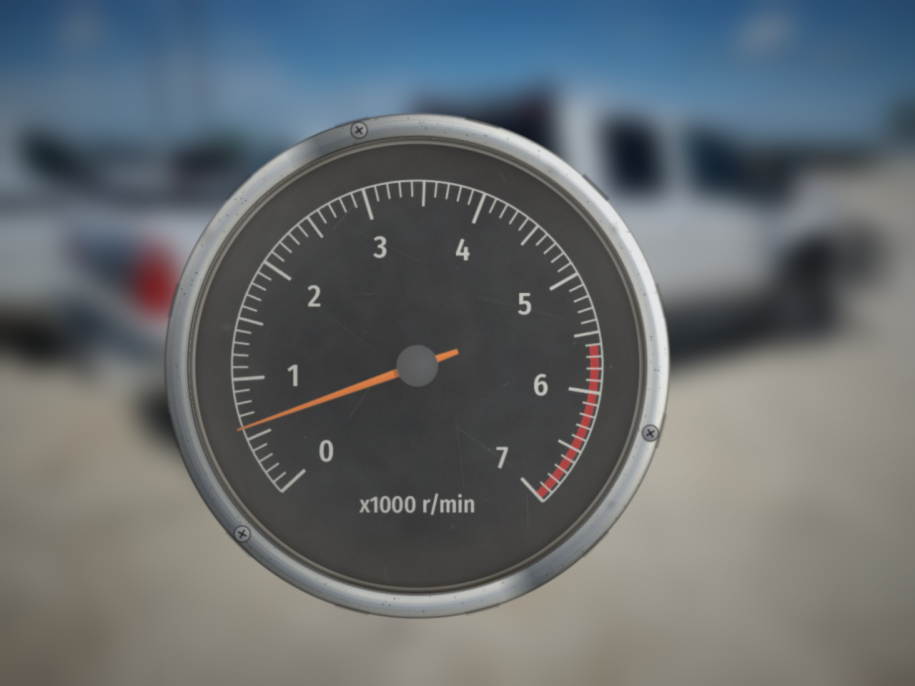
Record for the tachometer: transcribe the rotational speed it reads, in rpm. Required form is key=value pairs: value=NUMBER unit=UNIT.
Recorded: value=600 unit=rpm
